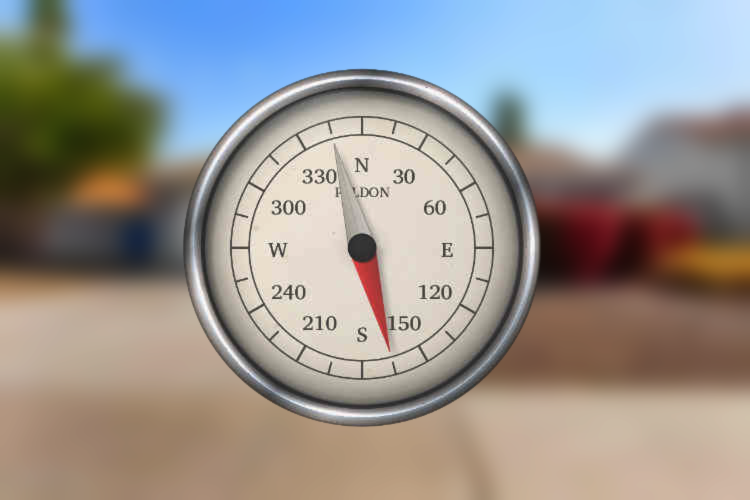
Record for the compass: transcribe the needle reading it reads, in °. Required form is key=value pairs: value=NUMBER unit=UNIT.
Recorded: value=165 unit=°
